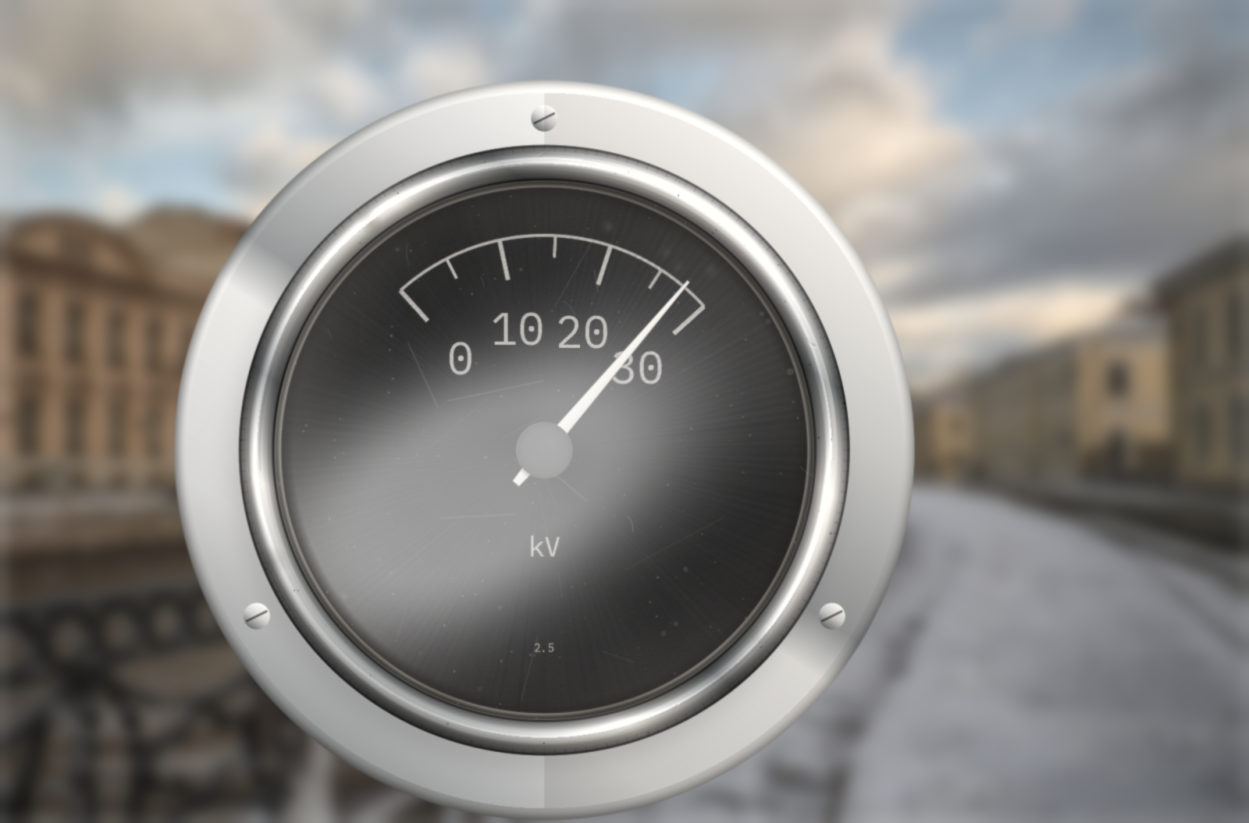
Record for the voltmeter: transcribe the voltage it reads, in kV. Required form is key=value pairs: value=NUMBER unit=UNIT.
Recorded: value=27.5 unit=kV
